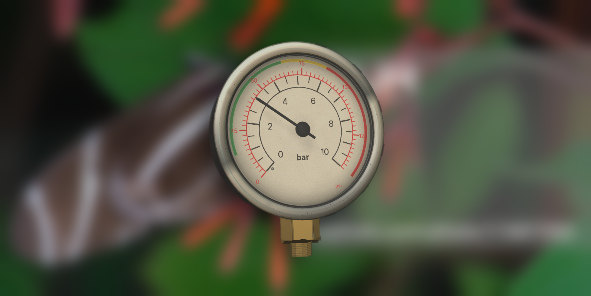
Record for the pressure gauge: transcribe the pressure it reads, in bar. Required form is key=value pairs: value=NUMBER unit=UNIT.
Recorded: value=3 unit=bar
